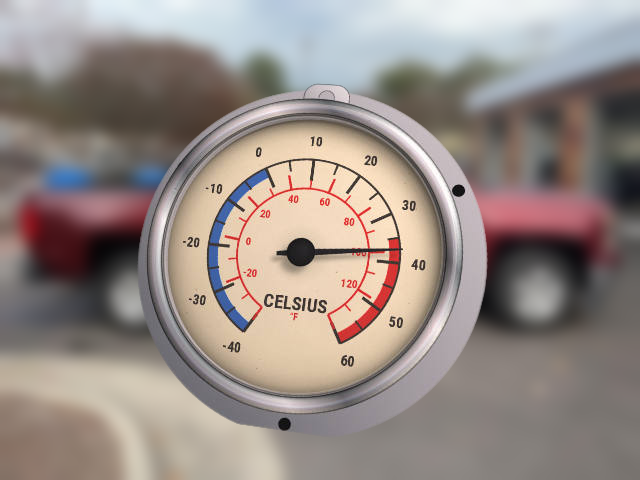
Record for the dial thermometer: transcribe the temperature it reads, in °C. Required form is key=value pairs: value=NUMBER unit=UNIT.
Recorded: value=37.5 unit=°C
